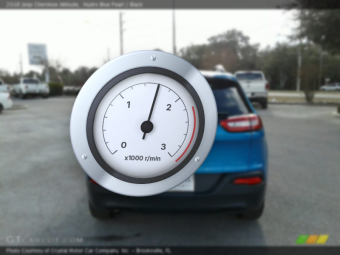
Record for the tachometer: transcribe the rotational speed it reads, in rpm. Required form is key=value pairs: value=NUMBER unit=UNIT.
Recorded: value=1600 unit=rpm
